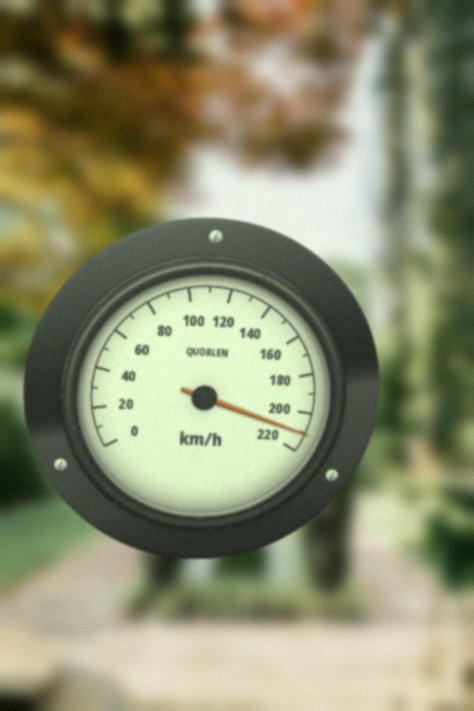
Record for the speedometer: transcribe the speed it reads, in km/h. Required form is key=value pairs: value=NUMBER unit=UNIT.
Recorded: value=210 unit=km/h
